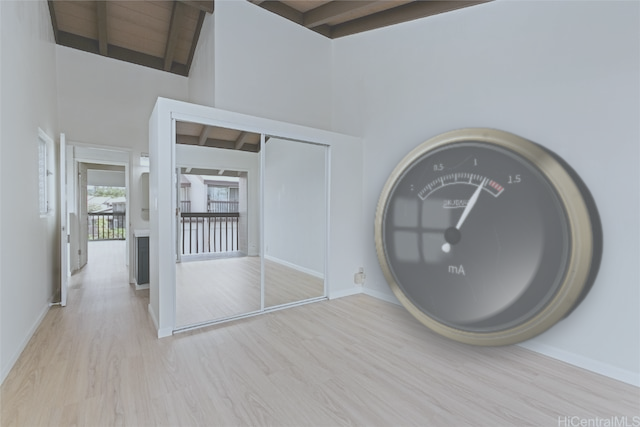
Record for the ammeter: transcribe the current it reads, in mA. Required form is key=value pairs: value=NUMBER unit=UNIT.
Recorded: value=1.25 unit=mA
